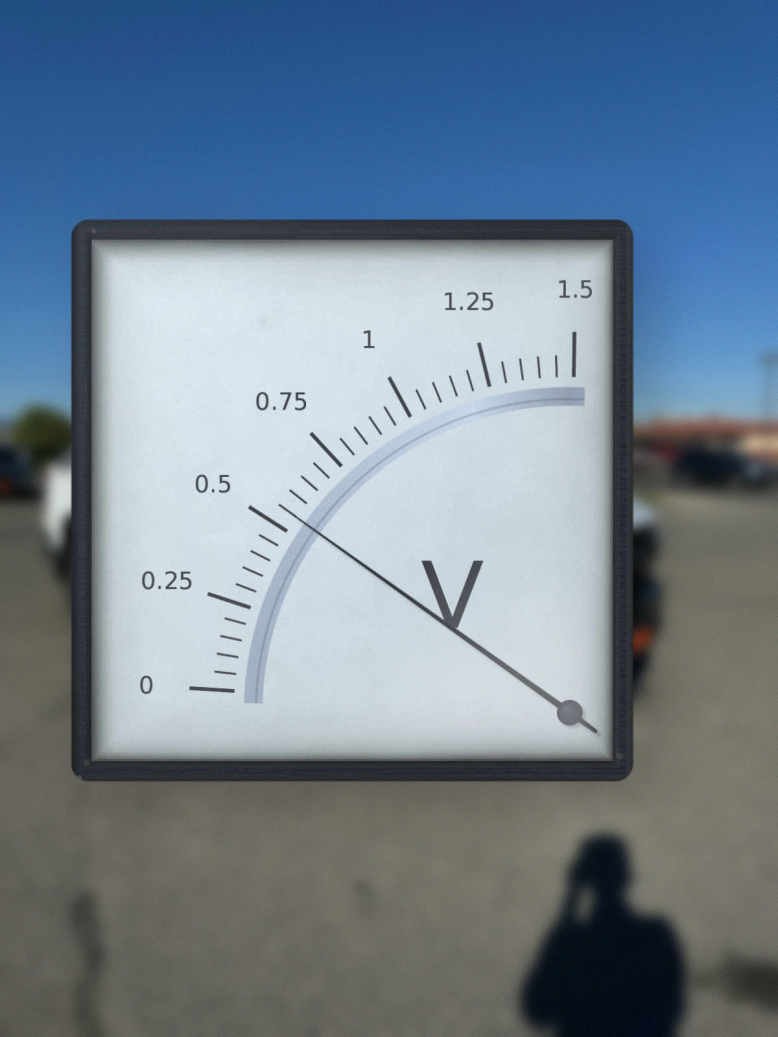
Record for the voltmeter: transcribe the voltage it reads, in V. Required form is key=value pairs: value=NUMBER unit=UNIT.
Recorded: value=0.55 unit=V
